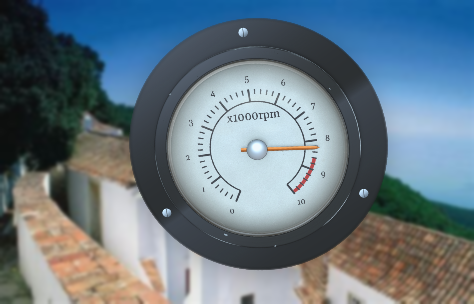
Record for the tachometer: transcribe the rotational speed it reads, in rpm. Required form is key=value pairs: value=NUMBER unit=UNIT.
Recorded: value=8200 unit=rpm
